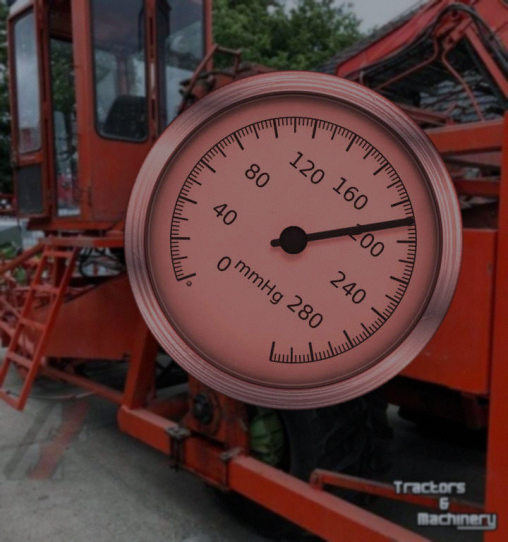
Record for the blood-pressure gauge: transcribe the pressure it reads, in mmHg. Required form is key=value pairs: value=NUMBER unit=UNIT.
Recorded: value=190 unit=mmHg
